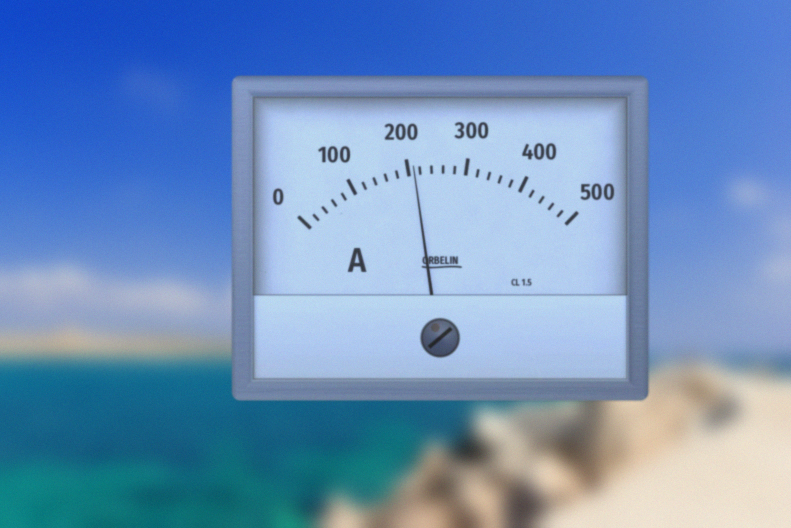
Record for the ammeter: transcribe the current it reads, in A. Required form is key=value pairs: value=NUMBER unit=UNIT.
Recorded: value=210 unit=A
